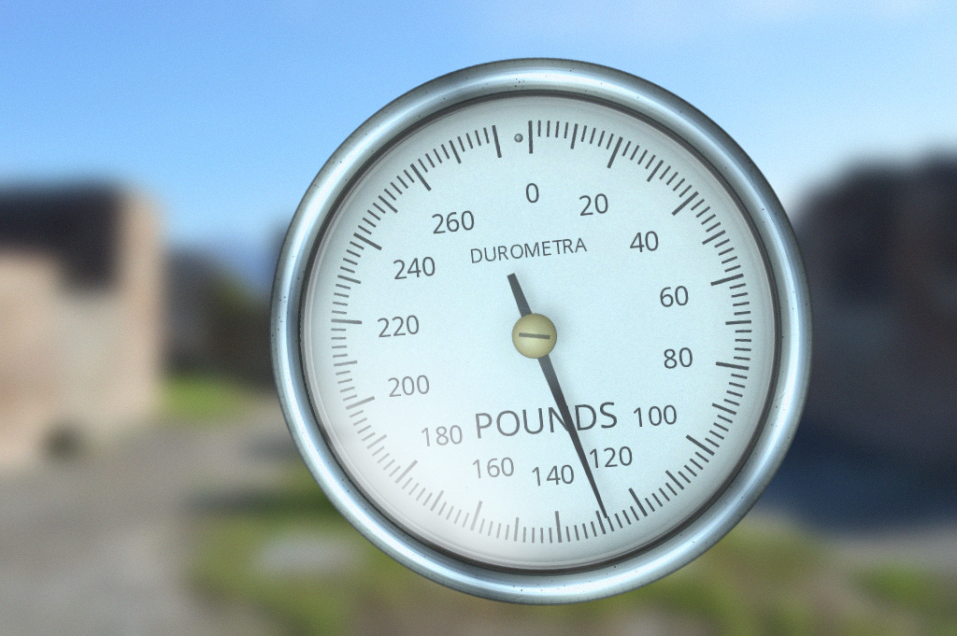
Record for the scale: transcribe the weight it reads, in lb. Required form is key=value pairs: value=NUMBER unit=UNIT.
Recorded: value=128 unit=lb
